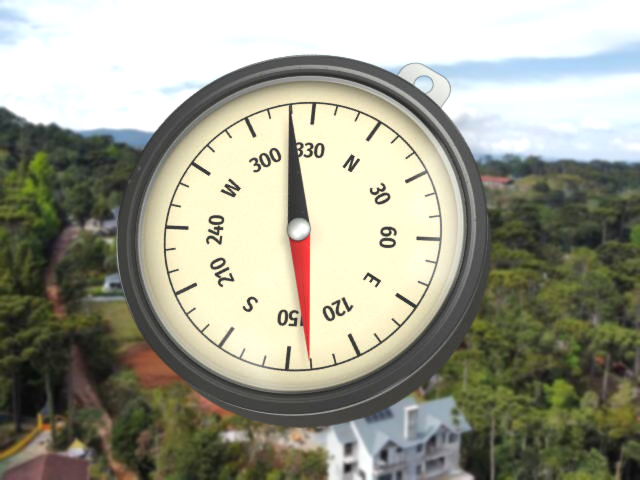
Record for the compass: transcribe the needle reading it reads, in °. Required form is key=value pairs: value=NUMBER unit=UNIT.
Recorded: value=140 unit=°
